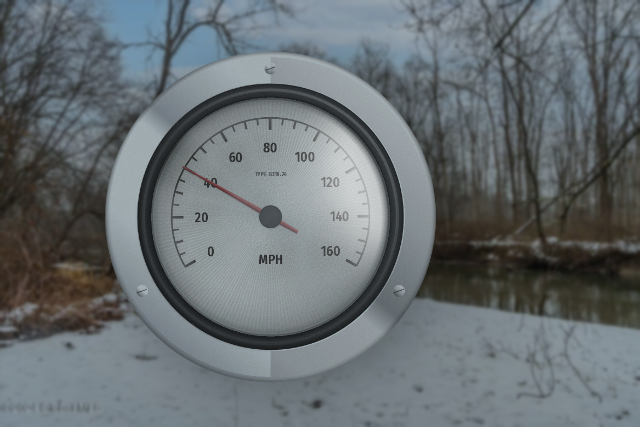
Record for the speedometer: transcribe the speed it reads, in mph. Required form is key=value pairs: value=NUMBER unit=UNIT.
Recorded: value=40 unit=mph
